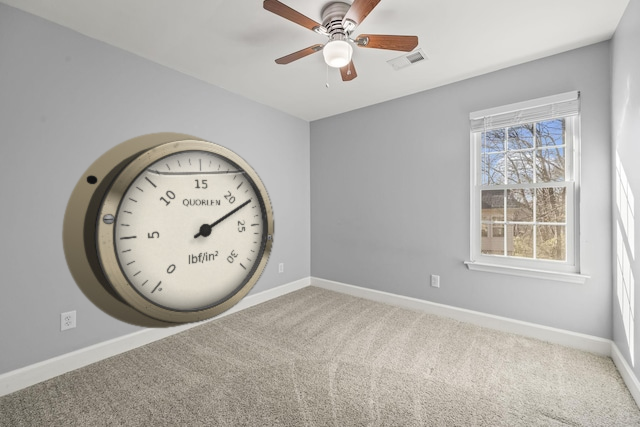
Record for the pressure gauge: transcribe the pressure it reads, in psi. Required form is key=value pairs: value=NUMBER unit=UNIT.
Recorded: value=22 unit=psi
